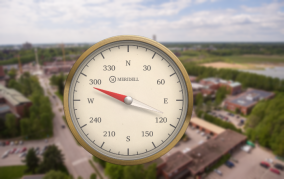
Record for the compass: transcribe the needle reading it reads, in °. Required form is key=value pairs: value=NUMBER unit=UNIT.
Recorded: value=290 unit=°
